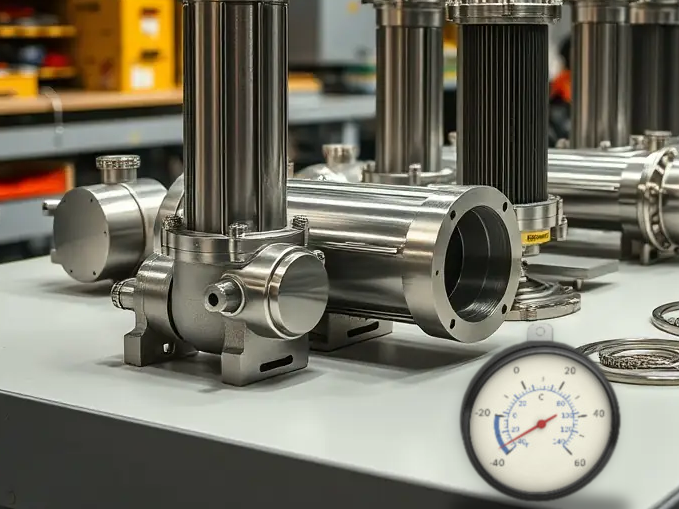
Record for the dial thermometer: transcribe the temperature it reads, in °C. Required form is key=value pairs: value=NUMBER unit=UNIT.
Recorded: value=-35 unit=°C
